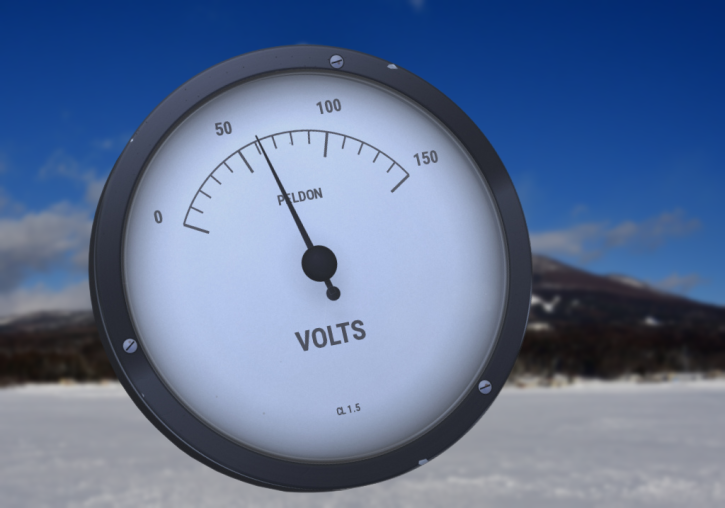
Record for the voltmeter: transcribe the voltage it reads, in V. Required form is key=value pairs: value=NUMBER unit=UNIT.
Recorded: value=60 unit=V
